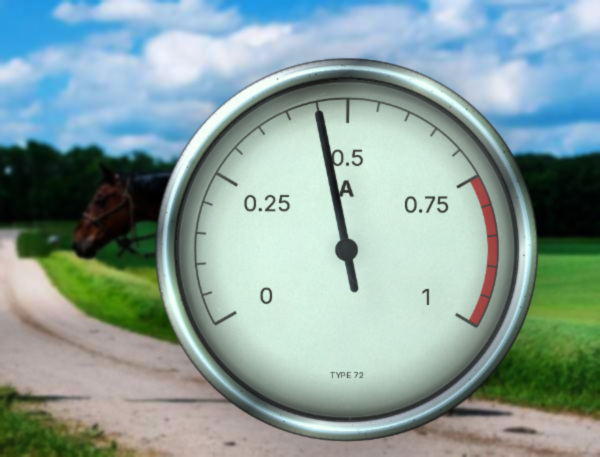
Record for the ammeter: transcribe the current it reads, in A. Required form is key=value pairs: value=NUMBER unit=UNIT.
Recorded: value=0.45 unit=A
